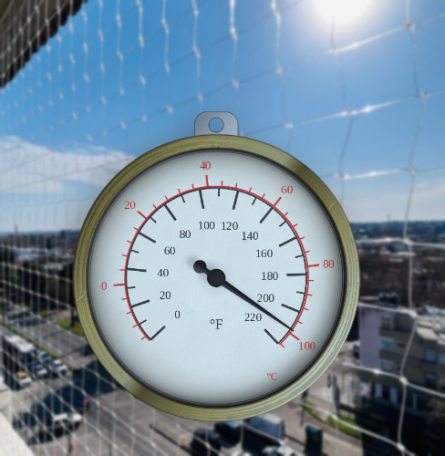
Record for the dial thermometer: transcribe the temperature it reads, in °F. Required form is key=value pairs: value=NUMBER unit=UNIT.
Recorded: value=210 unit=°F
